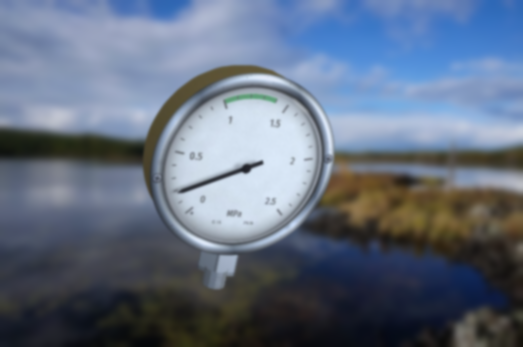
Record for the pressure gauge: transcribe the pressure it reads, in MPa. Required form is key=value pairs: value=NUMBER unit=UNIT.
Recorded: value=0.2 unit=MPa
